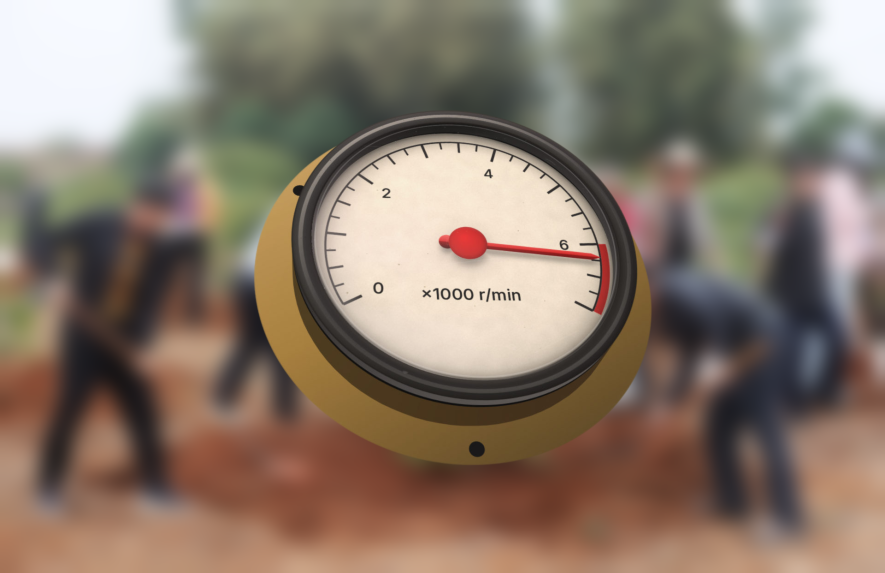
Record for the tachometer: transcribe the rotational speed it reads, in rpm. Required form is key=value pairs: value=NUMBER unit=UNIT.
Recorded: value=6250 unit=rpm
